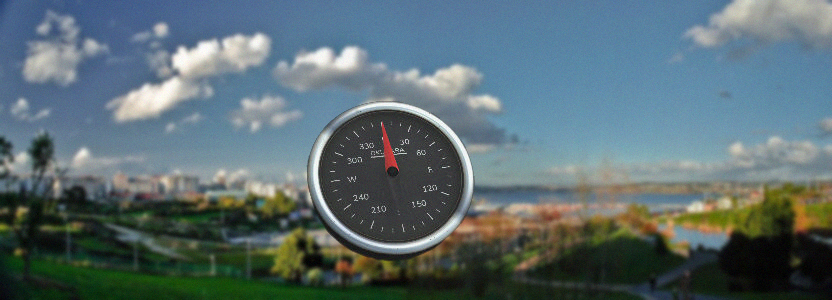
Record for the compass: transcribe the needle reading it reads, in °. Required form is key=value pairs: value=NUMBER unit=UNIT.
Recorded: value=0 unit=°
